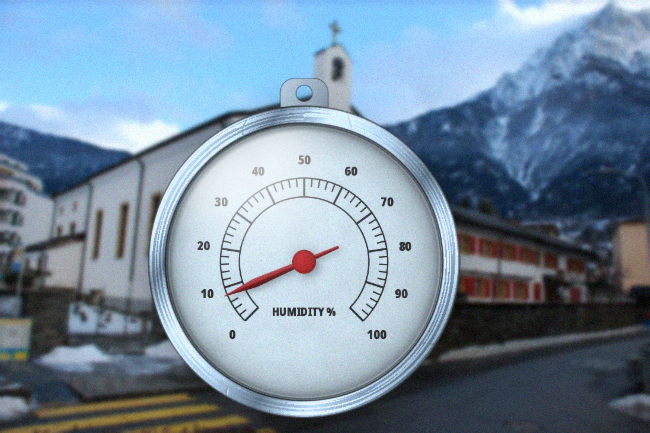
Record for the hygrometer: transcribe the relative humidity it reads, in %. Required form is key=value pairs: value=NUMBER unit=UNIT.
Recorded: value=8 unit=%
